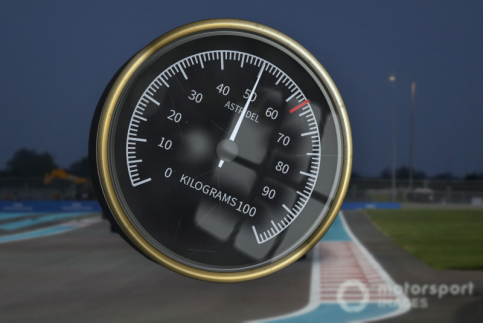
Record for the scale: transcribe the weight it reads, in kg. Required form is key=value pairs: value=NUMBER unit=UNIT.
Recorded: value=50 unit=kg
